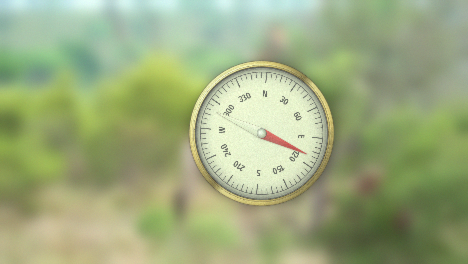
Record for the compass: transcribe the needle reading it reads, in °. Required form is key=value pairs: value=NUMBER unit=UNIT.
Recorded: value=110 unit=°
